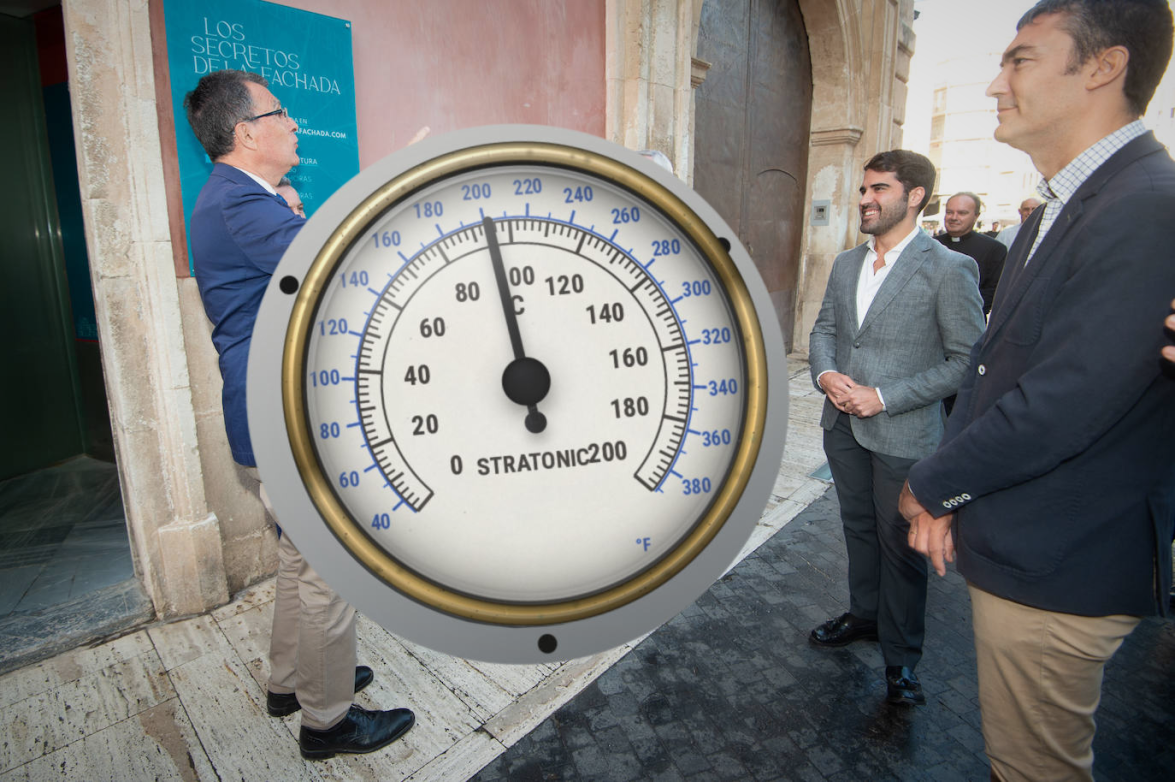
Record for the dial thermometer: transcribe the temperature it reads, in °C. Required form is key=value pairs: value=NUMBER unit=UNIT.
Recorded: value=94 unit=°C
